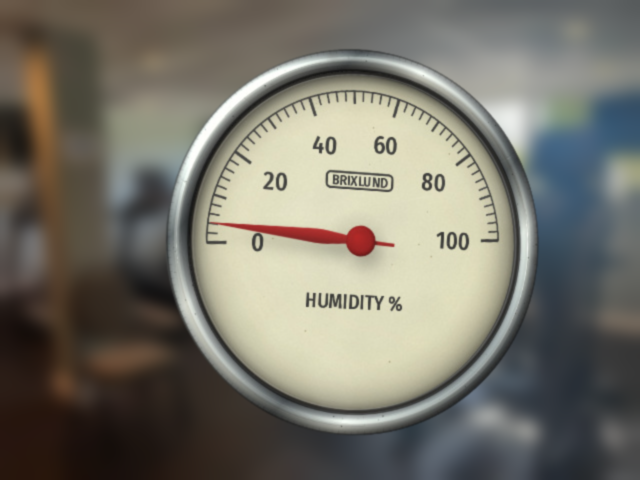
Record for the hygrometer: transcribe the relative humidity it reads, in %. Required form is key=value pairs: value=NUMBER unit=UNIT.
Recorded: value=4 unit=%
